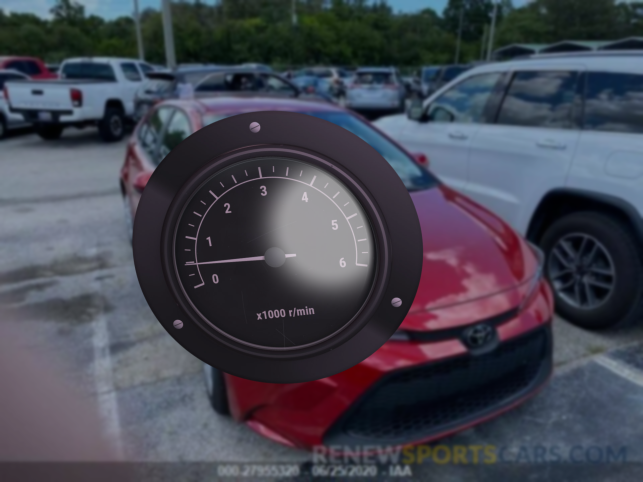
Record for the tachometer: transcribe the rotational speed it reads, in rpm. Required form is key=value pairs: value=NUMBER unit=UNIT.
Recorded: value=500 unit=rpm
